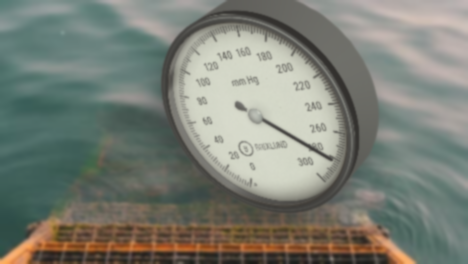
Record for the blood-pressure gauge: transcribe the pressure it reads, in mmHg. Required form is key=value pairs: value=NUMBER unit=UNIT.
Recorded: value=280 unit=mmHg
